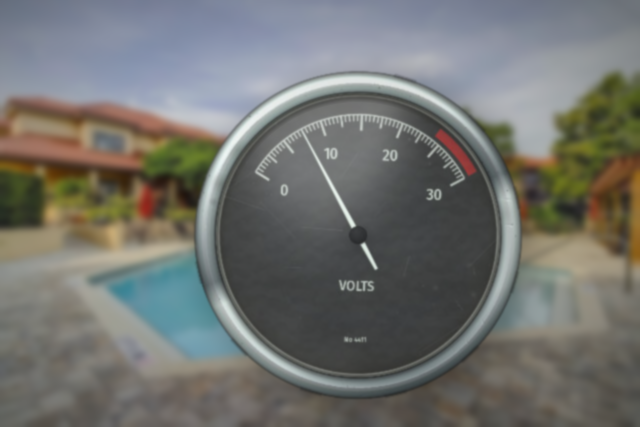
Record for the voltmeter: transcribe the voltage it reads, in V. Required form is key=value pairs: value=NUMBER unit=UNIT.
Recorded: value=7.5 unit=V
